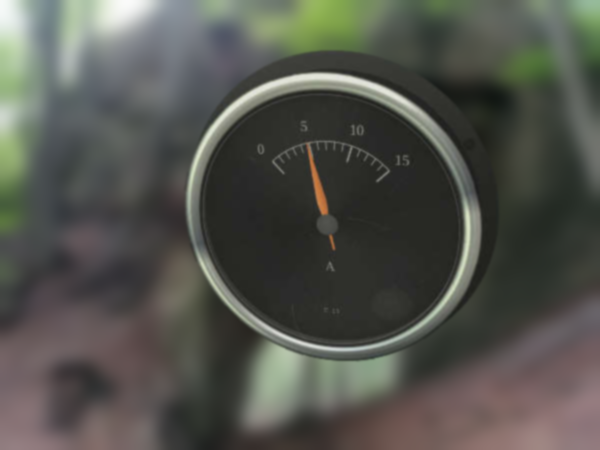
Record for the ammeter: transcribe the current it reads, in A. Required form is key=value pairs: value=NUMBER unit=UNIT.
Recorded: value=5 unit=A
